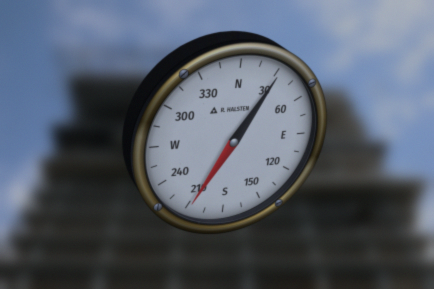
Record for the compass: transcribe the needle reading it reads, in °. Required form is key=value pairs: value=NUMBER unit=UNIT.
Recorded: value=210 unit=°
